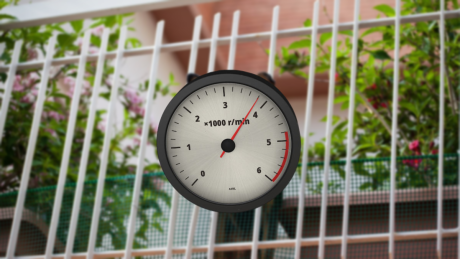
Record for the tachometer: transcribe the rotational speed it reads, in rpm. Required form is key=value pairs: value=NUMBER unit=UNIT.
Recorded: value=3800 unit=rpm
